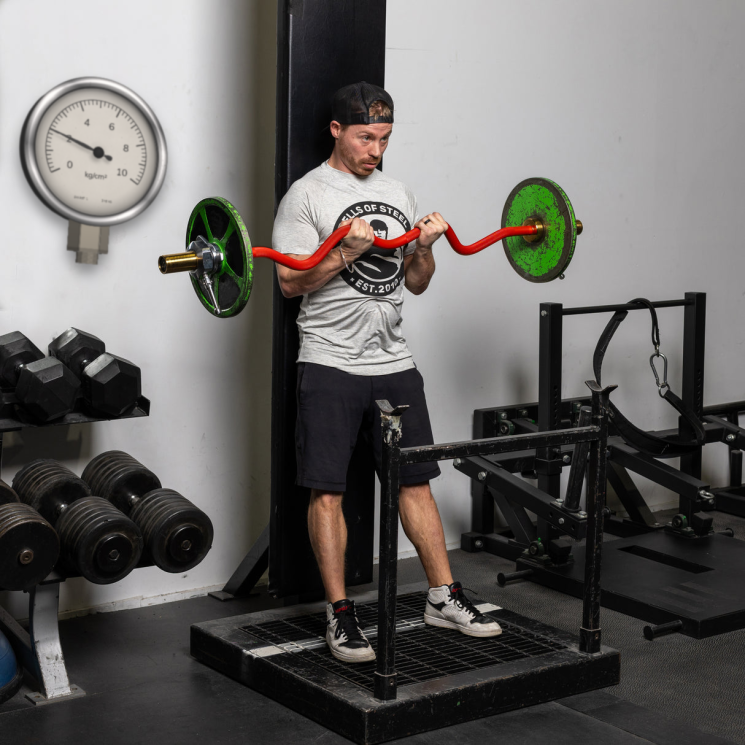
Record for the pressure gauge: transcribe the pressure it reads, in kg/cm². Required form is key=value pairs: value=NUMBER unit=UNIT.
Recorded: value=2 unit=kg/cm²
